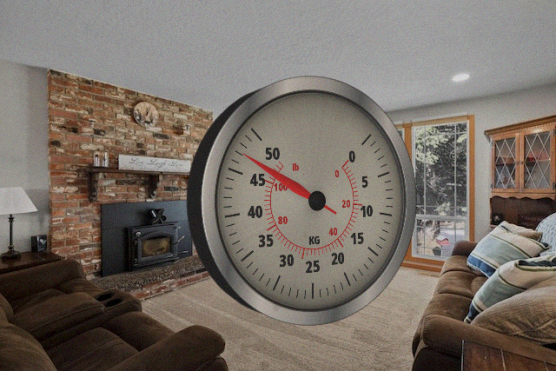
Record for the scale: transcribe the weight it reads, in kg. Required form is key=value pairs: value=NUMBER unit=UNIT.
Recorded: value=47 unit=kg
